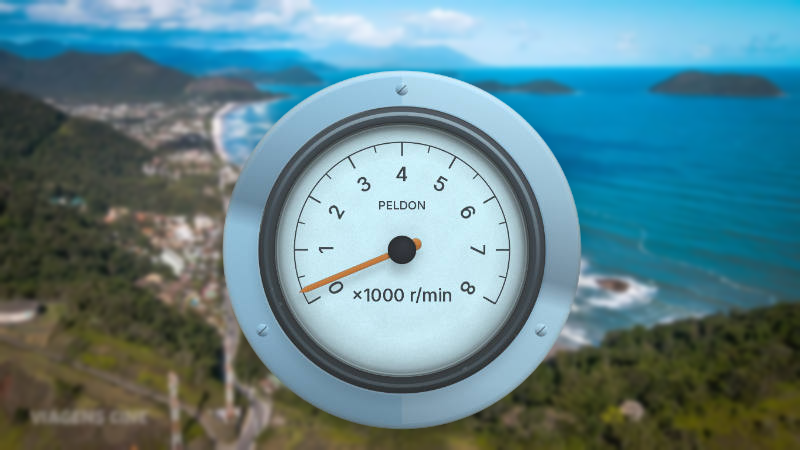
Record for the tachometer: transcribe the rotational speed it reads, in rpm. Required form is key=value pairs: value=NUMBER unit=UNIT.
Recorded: value=250 unit=rpm
